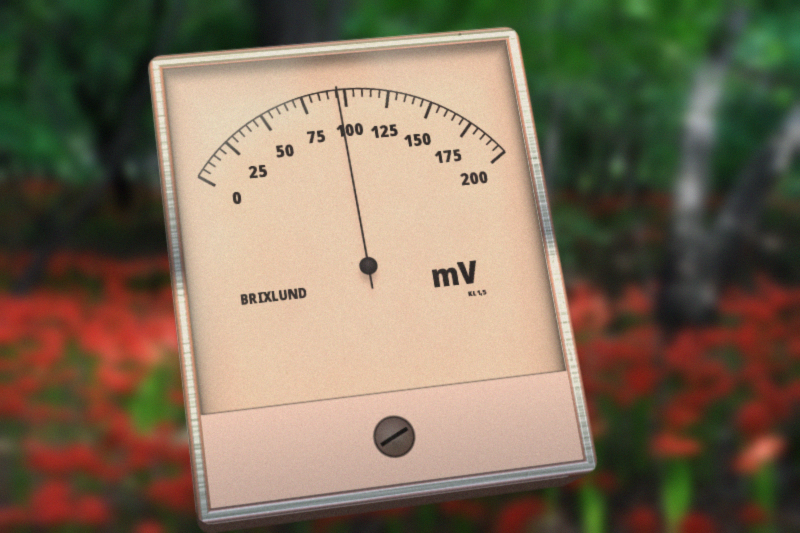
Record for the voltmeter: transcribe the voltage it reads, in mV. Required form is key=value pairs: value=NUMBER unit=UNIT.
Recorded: value=95 unit=mV
